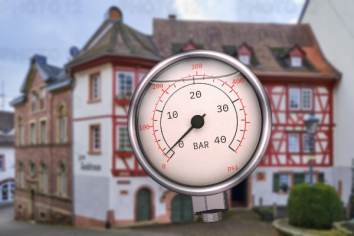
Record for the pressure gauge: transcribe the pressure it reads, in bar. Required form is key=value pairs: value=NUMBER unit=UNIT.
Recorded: value=1 unit=bar
